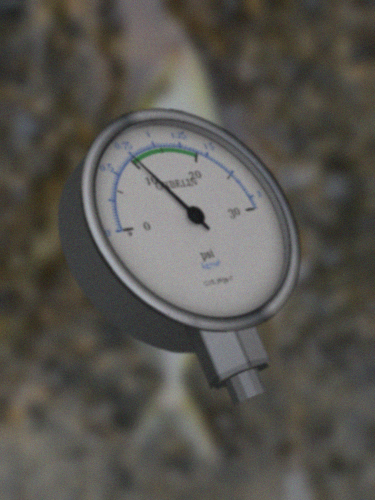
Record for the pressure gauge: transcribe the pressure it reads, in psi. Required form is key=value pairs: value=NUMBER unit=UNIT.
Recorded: value=10 unit=psi
